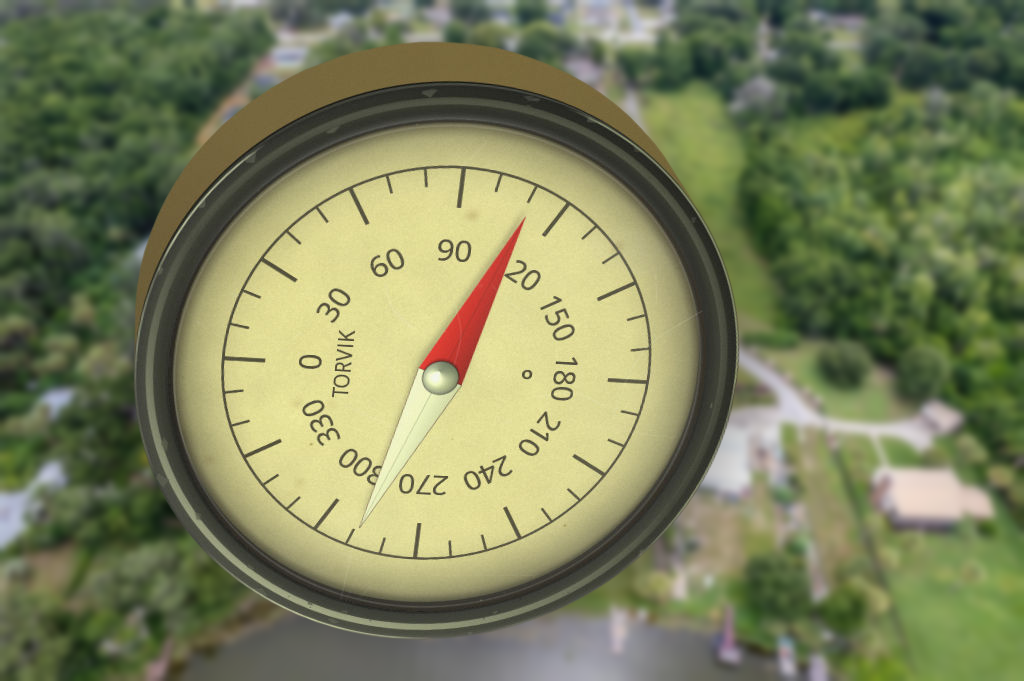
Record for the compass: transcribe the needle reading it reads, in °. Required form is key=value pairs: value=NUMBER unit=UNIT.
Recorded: value=110 unit=°
